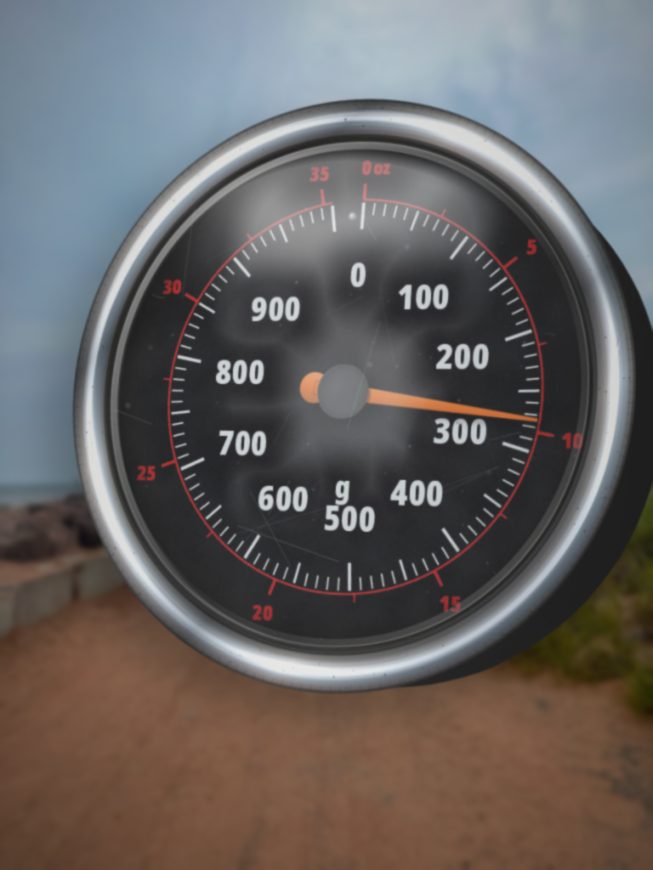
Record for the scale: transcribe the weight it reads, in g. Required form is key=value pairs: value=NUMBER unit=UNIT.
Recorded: value=275 unit=g
